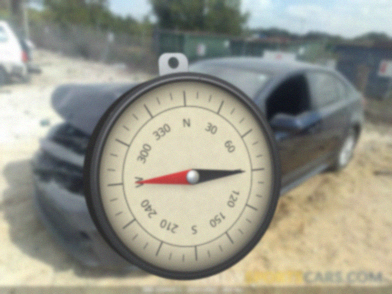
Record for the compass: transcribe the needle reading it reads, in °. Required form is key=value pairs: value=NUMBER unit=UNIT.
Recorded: value=270 unit=°
